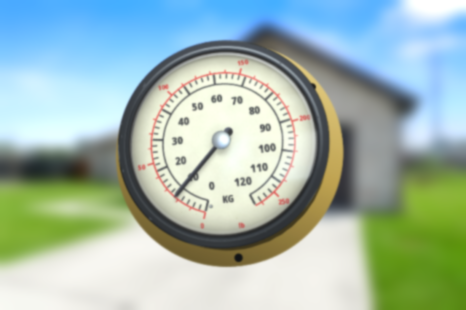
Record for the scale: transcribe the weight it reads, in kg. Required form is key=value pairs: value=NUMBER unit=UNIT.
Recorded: value=10 unit=kg
